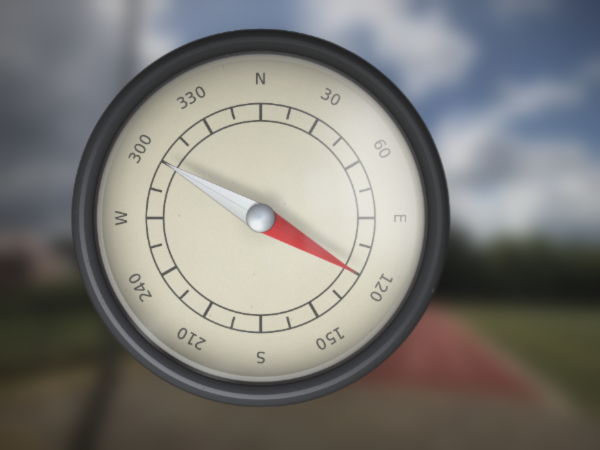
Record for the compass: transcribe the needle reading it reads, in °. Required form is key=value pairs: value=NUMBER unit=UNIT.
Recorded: value=120 unit=°
